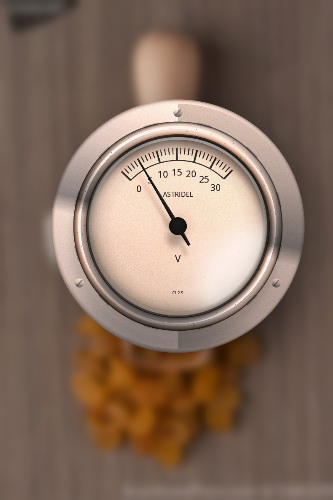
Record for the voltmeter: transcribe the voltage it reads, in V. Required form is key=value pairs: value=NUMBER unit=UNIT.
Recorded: value=5 unit=V
